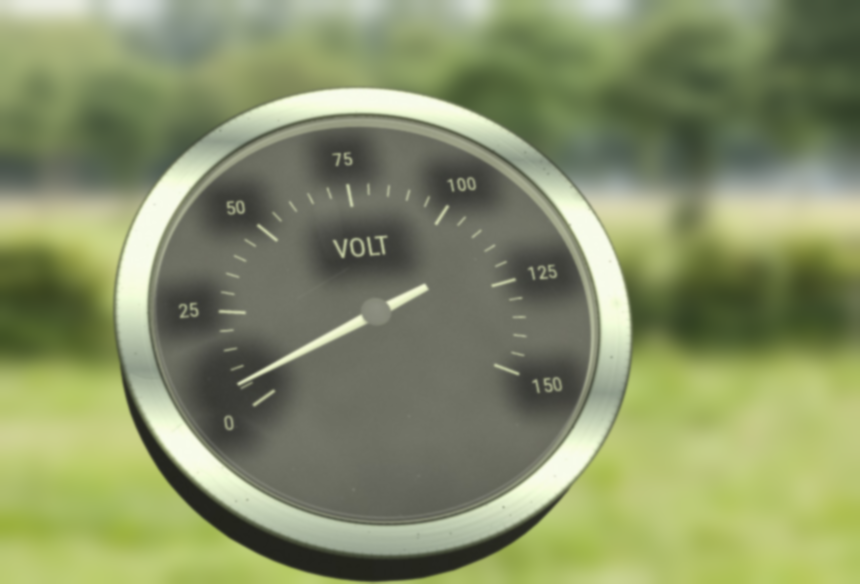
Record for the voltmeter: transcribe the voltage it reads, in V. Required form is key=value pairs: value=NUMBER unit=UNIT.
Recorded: value=5 unit=V
